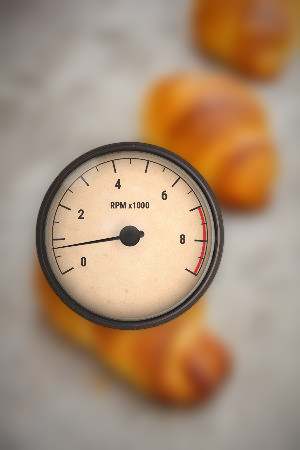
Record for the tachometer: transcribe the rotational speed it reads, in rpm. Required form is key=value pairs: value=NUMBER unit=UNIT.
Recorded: value=750 unit=rpm
